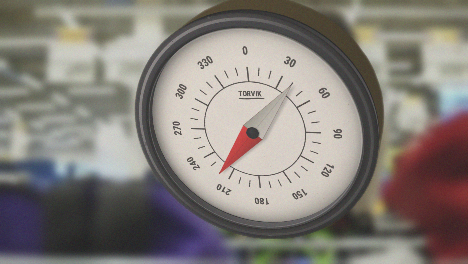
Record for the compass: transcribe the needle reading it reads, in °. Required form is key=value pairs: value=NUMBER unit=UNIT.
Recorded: value=220 unit=°
